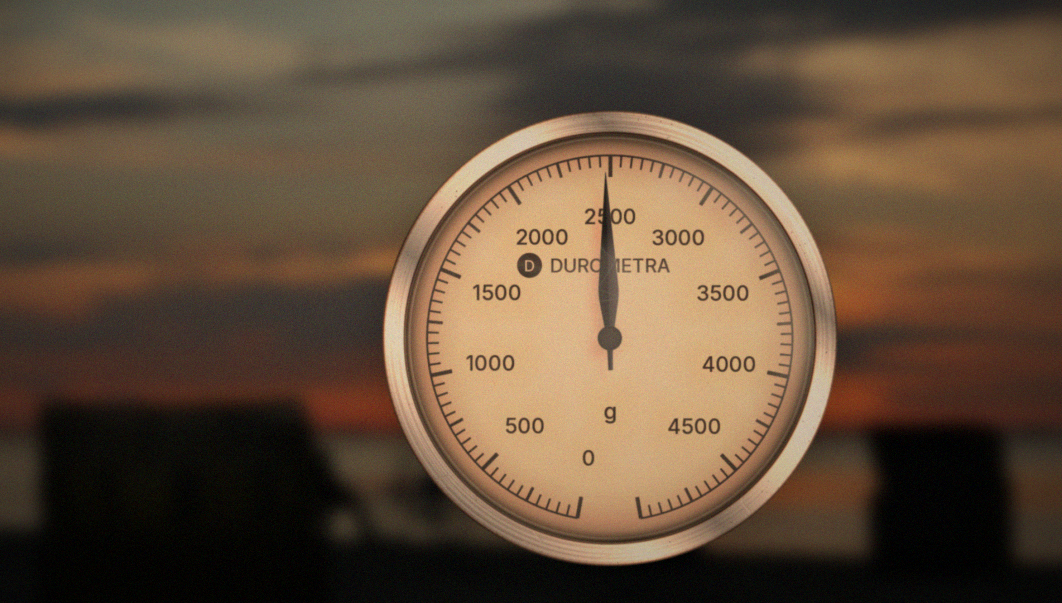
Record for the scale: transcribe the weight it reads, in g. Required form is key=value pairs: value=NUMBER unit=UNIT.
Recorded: value=2475 unit=g
